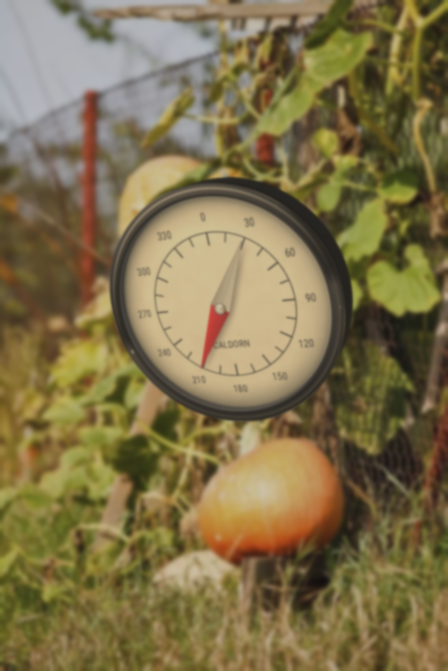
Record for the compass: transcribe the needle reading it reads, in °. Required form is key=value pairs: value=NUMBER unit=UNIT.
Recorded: value=210 unit=°
